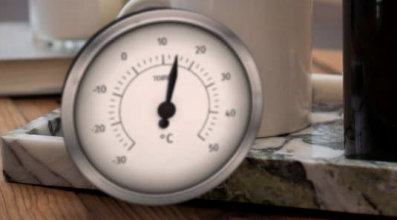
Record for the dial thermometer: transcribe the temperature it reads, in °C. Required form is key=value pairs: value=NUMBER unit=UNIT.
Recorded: value=14 unit=°C
